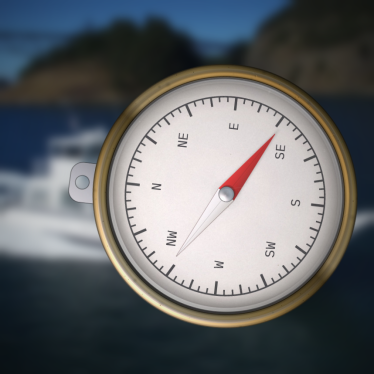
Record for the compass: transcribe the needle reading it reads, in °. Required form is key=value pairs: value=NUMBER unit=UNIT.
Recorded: value=122.5 unit=°
